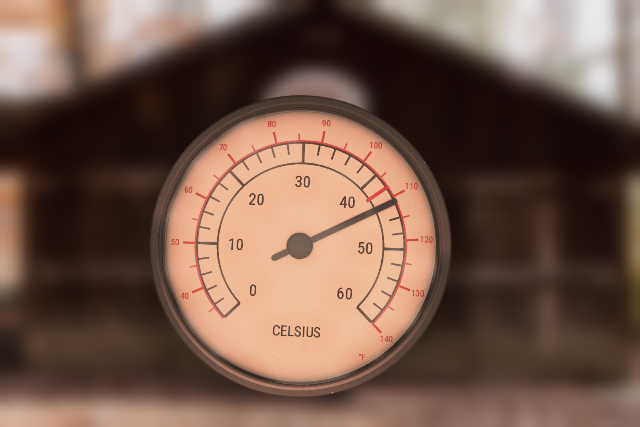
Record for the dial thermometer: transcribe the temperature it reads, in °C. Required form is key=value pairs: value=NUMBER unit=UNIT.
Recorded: value=44 unit=°C
